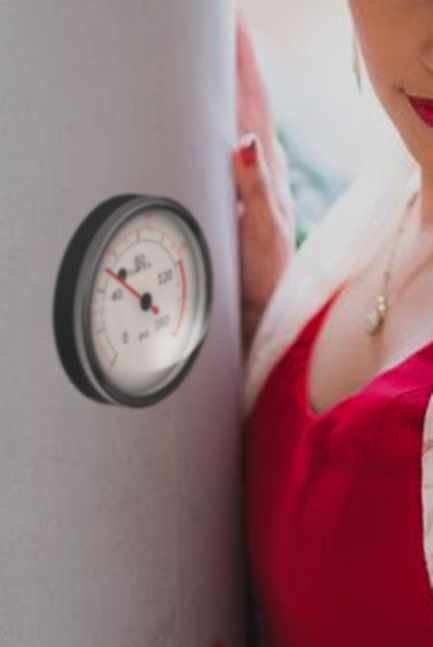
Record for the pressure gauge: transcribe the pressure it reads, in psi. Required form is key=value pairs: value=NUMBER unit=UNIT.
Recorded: value=50 unit=psi
